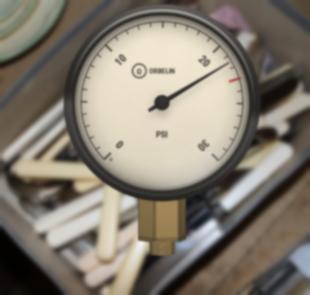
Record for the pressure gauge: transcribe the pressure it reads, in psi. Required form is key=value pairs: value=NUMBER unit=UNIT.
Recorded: value=21.5 unit=psi
